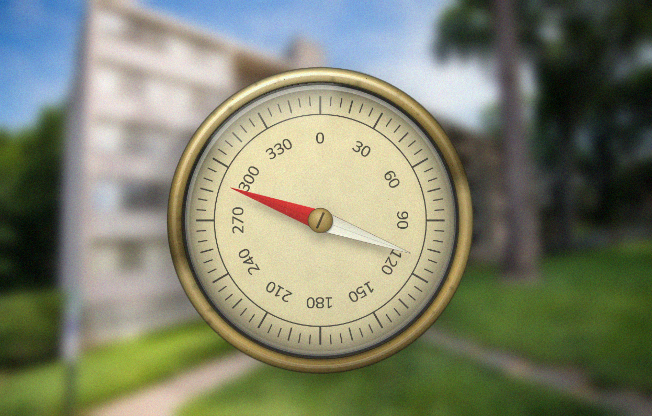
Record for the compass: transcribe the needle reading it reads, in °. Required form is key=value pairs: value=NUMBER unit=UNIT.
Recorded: value=290 unit=°
